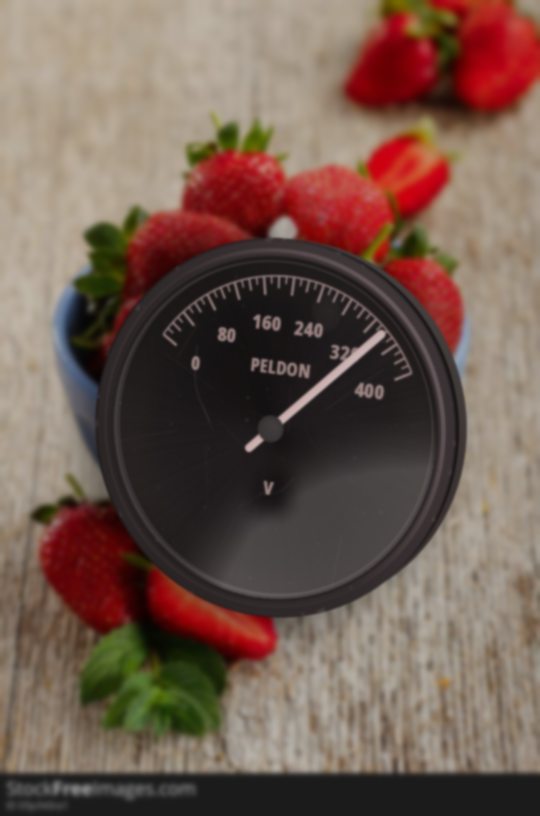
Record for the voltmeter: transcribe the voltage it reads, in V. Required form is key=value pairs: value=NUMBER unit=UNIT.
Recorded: value=340 unit=V
